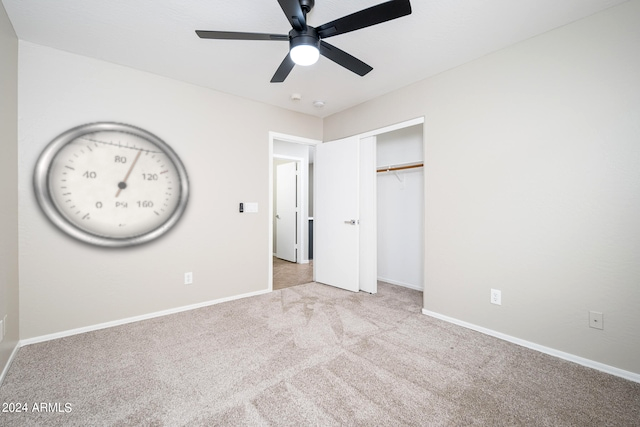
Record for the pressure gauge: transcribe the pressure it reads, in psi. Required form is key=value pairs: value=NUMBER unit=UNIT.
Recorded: value=95 unit=psi
